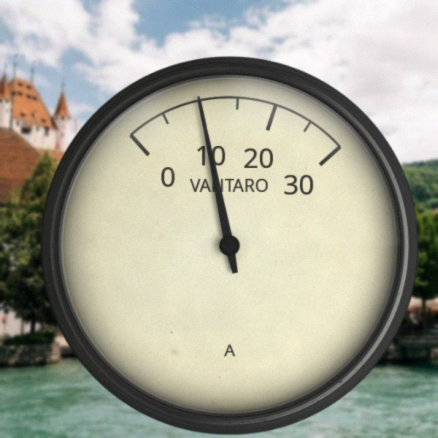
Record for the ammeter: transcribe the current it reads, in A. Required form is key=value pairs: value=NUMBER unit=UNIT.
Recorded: value=10 unit=A
